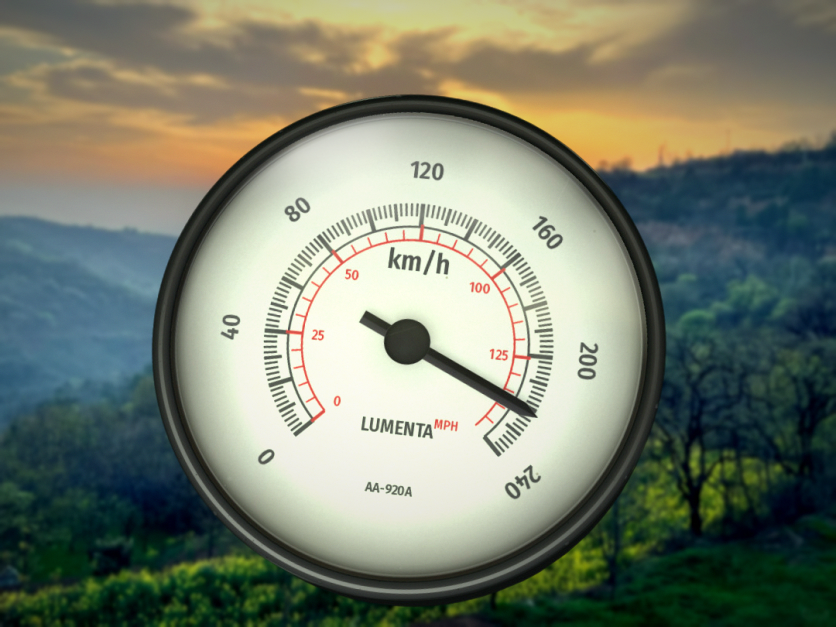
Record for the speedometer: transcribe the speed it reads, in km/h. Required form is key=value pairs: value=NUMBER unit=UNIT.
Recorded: value=222 unit=km/h
